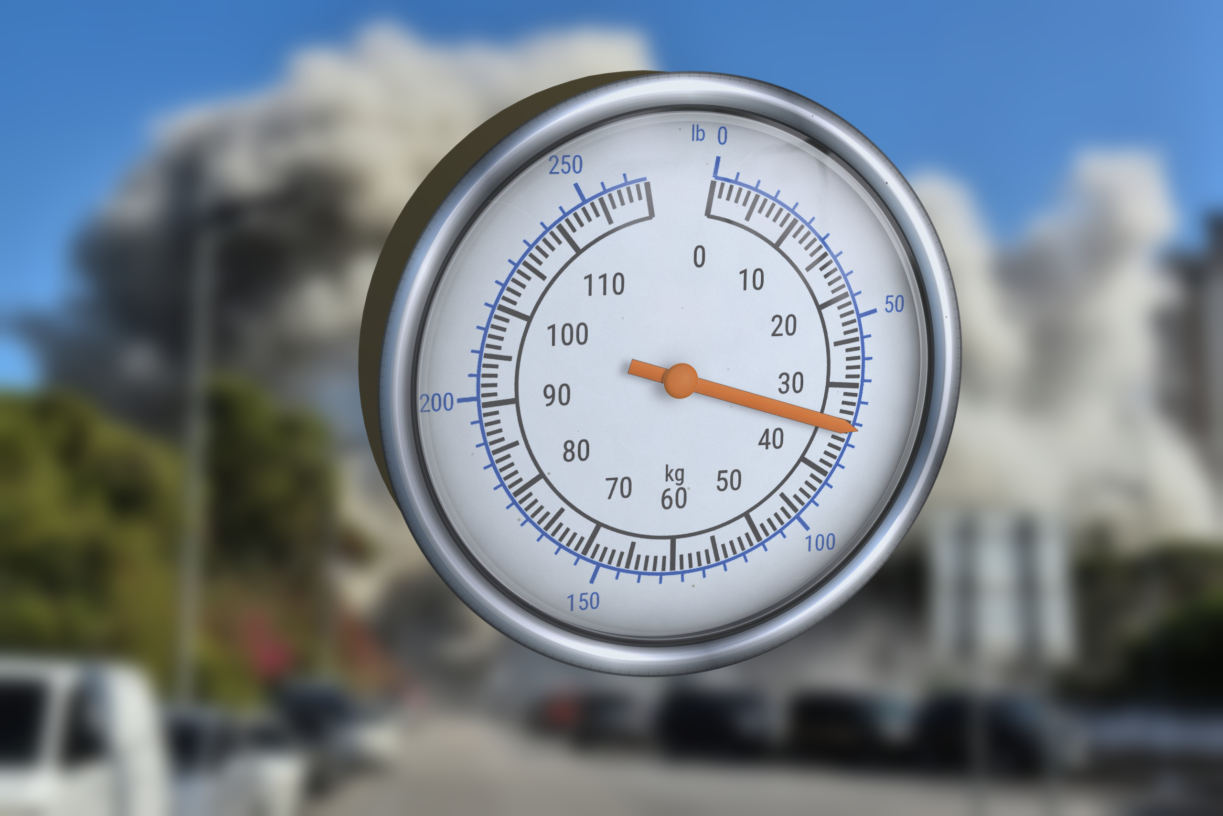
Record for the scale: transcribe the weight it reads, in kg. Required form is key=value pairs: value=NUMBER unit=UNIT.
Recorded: value=34.5 unit=kg
